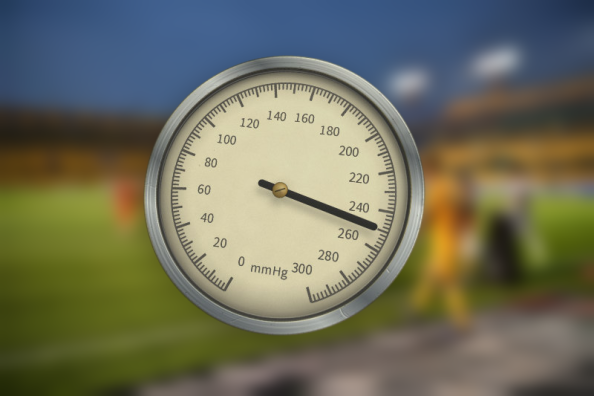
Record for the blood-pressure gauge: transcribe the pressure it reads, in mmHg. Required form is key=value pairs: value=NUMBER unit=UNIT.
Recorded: value=250 unit=mmHg
